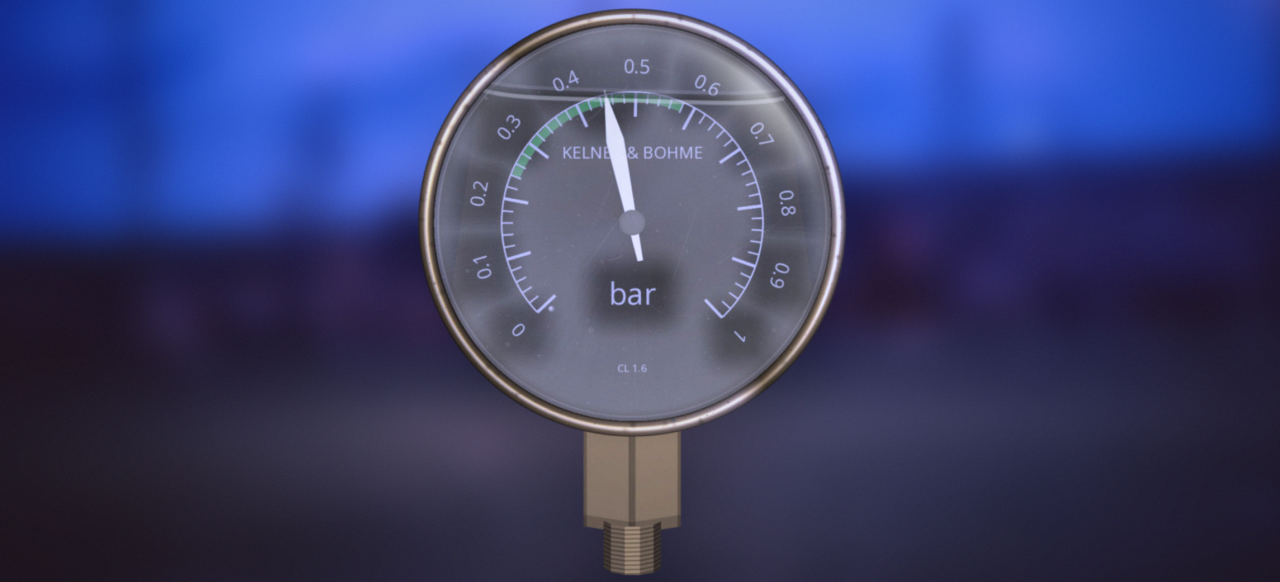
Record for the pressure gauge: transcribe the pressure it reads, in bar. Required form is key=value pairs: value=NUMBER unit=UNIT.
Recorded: value=0.45 unit=bar
